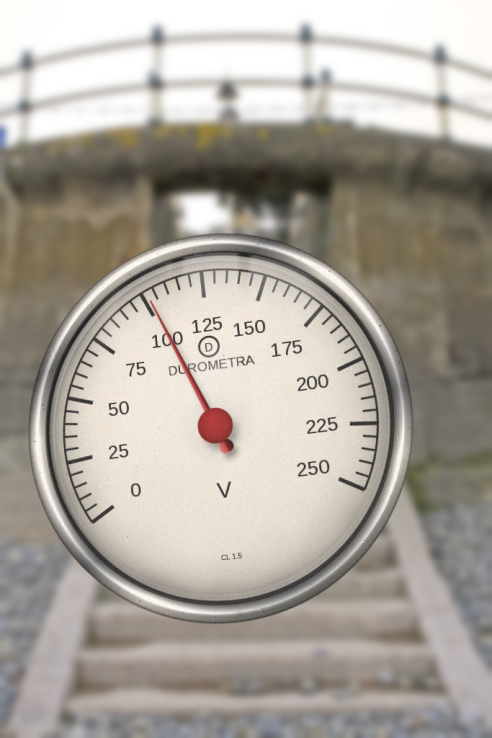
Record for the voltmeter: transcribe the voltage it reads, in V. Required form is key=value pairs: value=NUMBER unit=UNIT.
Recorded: value=102.5 unit=V
